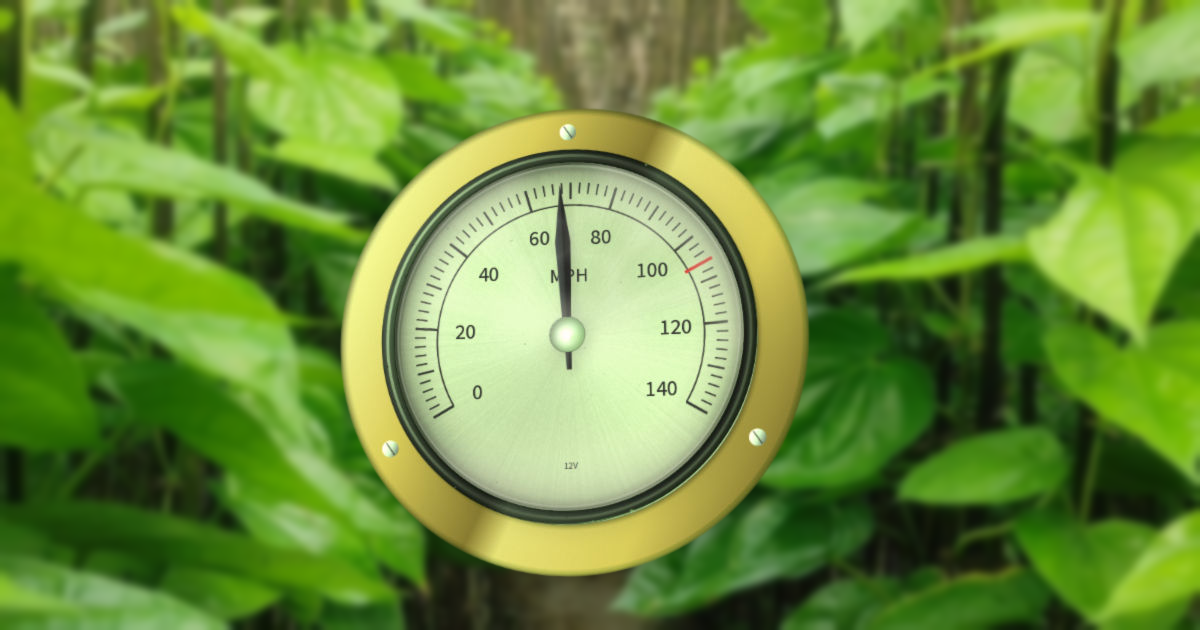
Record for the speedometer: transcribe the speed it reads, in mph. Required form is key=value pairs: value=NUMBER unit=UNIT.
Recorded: value=68 unit=mph
